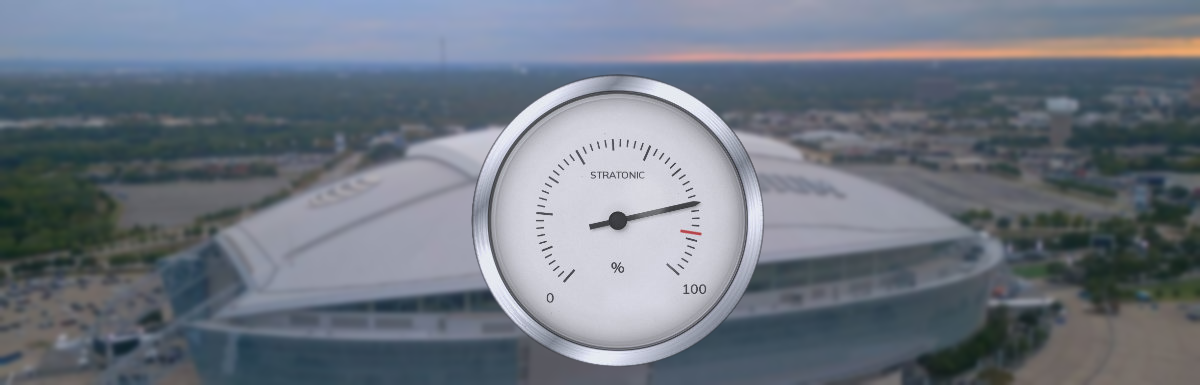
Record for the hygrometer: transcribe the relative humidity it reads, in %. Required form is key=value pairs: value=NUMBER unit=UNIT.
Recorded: value=80 unit=%
